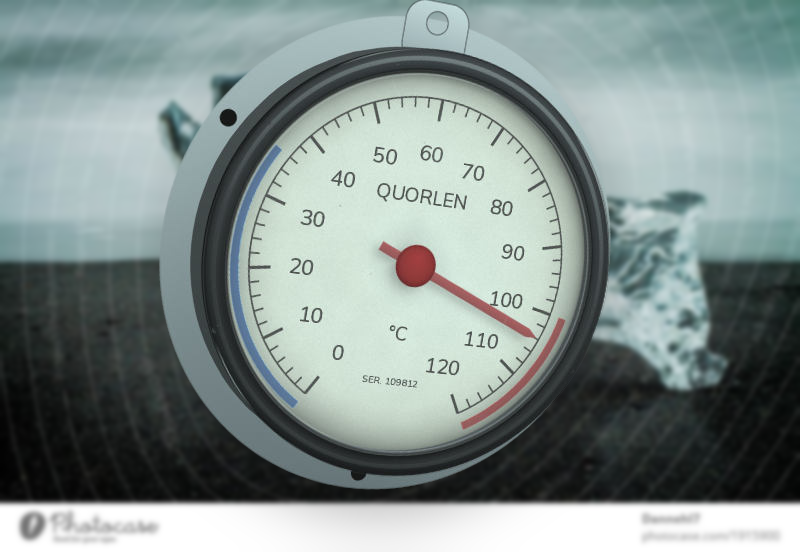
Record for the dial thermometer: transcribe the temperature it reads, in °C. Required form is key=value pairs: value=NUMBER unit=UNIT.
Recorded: value=104 unit=°C
